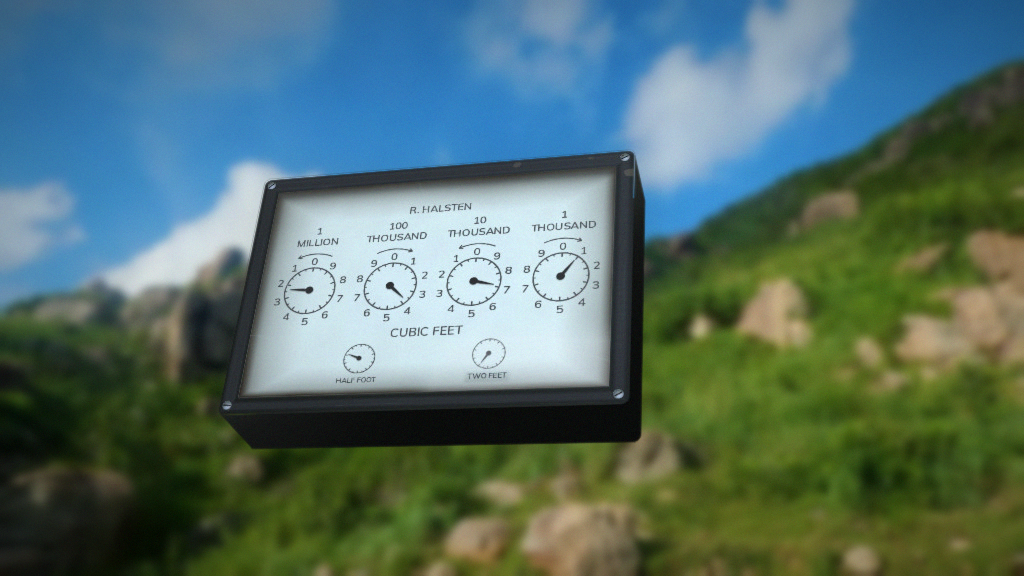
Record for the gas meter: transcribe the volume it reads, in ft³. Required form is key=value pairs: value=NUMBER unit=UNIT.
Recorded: value=237100 unit=ft³
